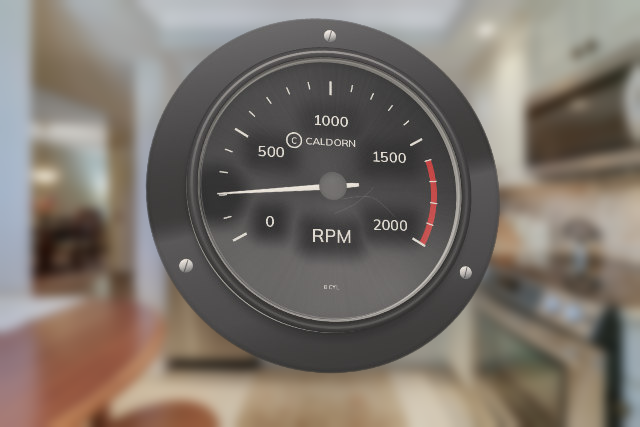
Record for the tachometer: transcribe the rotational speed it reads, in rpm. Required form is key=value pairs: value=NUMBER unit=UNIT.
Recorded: value=200 unit=rpm
